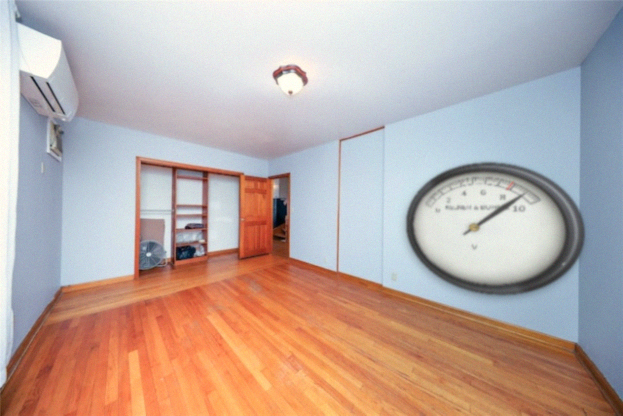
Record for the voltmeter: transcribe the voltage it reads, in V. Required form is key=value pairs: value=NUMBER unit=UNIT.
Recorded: value=9 unit=V
